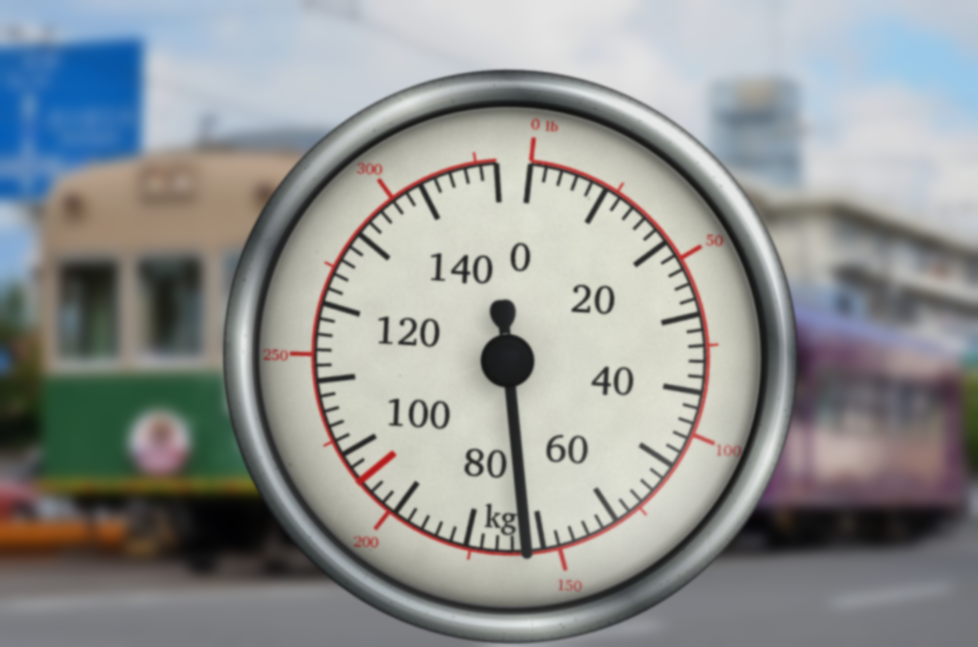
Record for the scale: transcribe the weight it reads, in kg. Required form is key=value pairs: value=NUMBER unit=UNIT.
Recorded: value=72 unit=kg
